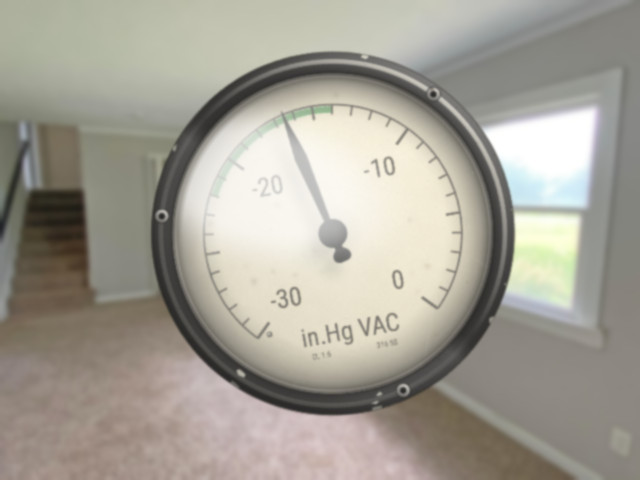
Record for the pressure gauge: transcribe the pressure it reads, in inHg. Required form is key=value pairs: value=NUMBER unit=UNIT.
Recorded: value=-16.5 unit=inHg
